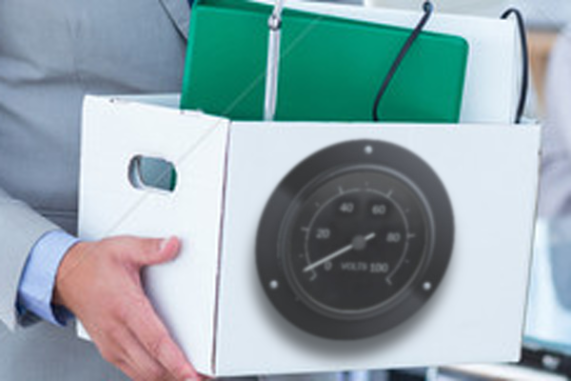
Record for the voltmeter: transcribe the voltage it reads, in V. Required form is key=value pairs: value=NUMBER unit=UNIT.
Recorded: value=5 unit=V
